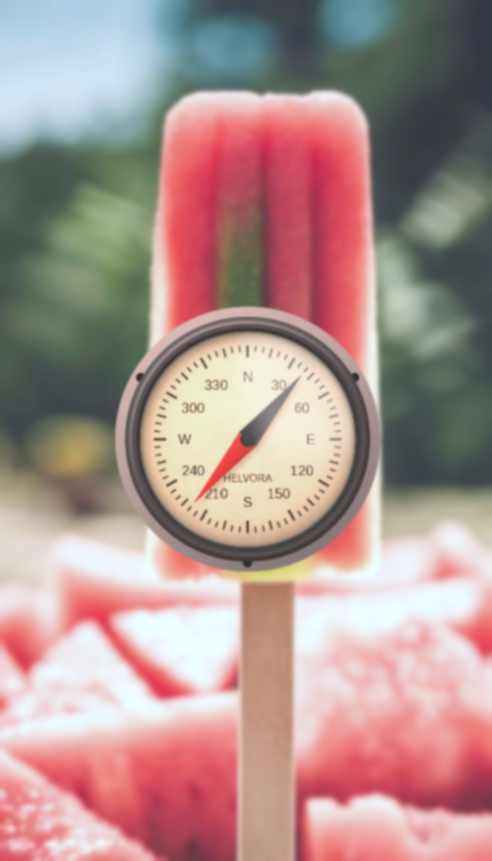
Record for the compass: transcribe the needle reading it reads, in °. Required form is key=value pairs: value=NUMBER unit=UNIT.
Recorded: value=220 unit=°
